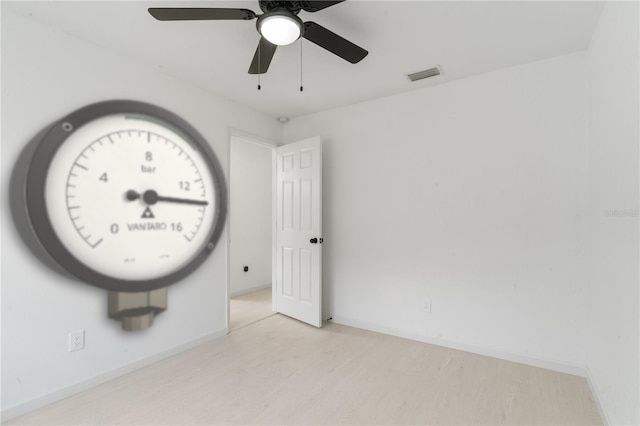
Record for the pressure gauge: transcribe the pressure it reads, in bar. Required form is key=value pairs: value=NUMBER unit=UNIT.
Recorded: value=13.5 unit=bar
